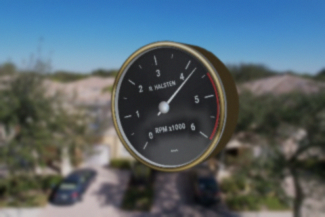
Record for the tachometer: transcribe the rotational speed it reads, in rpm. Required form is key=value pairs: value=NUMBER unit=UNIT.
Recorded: value=4250 unit=rpm
